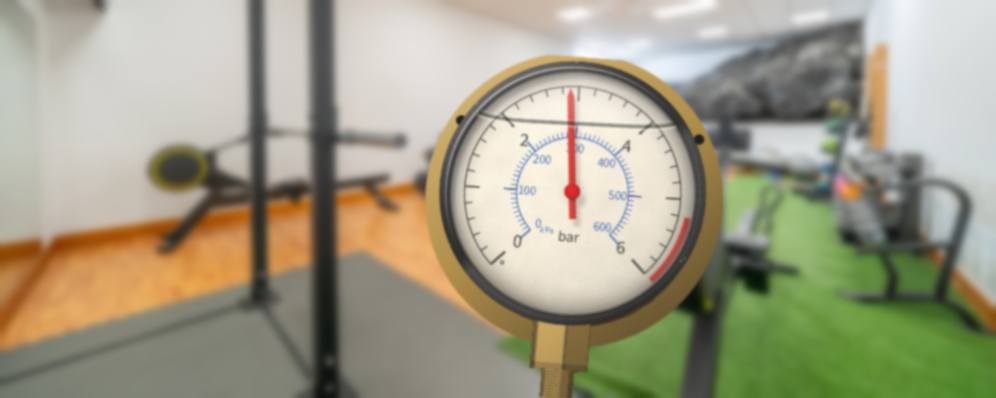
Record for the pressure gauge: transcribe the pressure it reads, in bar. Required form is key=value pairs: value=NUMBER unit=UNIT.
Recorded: value=2.9 unit=bar
